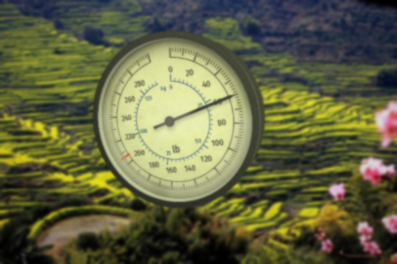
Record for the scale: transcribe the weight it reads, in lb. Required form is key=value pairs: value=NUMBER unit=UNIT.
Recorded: value=60 unit=lb
